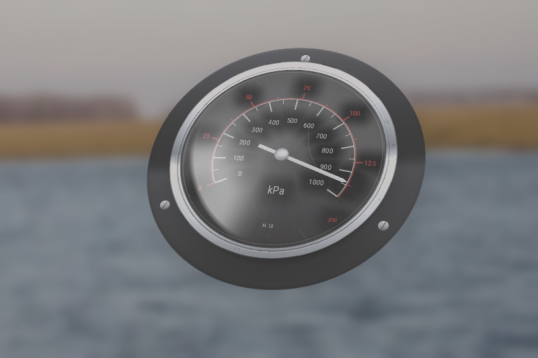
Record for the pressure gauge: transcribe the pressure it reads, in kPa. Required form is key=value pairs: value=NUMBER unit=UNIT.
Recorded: value=950 unit=kPa
